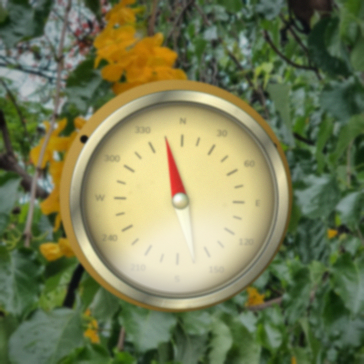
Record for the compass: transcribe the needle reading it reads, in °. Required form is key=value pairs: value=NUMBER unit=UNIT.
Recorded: value=345 unit=°
